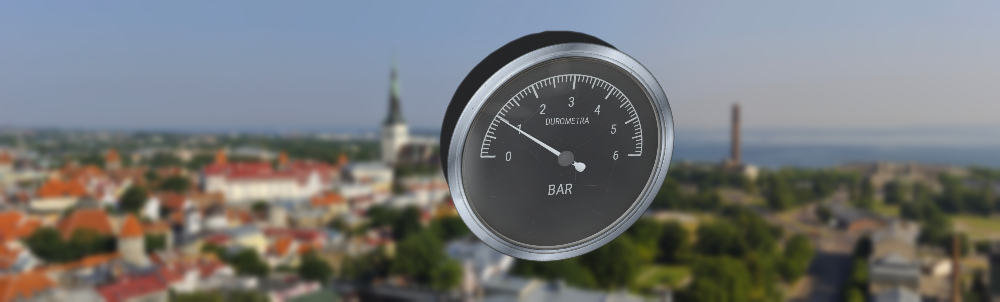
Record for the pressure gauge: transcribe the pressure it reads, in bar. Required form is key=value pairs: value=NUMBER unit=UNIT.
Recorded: value=1 unit=bar
